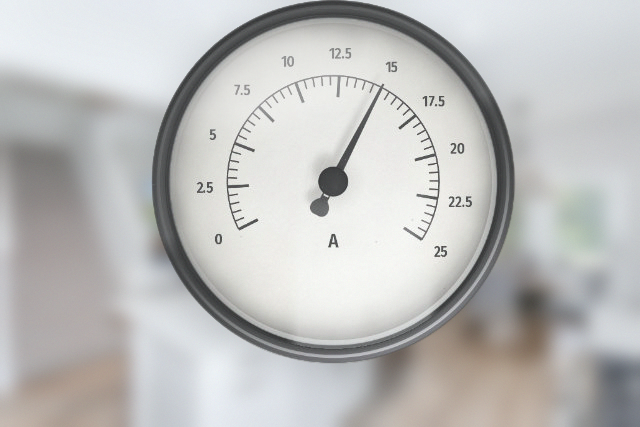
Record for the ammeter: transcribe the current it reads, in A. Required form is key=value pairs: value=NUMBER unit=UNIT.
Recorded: value=15 unit=A
